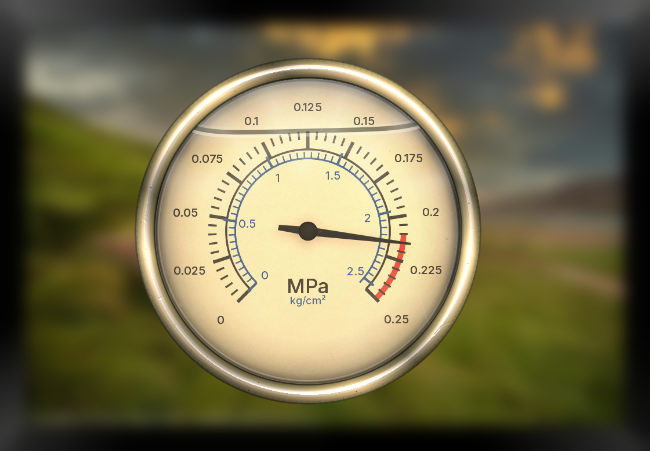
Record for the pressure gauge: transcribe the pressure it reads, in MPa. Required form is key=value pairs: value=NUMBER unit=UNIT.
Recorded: value=0.215 unit=MPa
